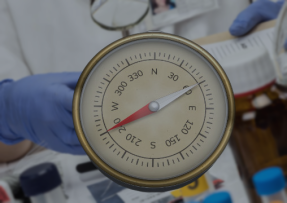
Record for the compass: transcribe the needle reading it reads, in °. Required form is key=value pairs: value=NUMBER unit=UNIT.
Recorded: value=240 unit=°
